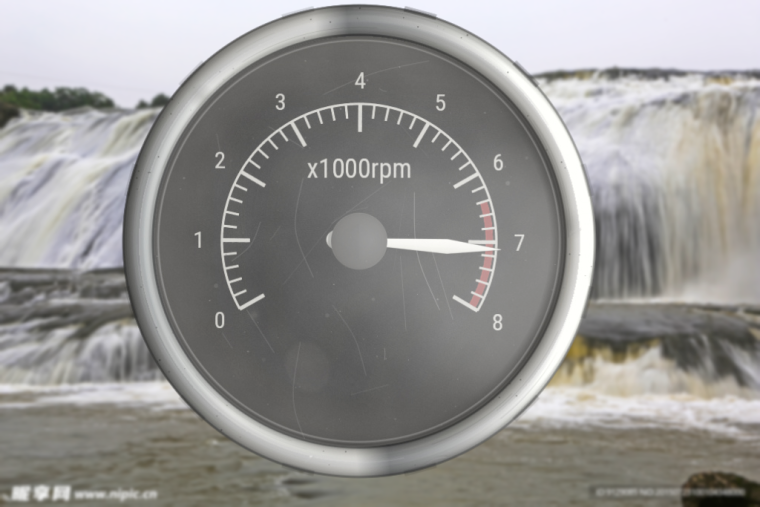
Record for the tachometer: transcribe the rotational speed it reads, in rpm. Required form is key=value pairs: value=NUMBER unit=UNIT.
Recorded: value=7100 unit=rpm
